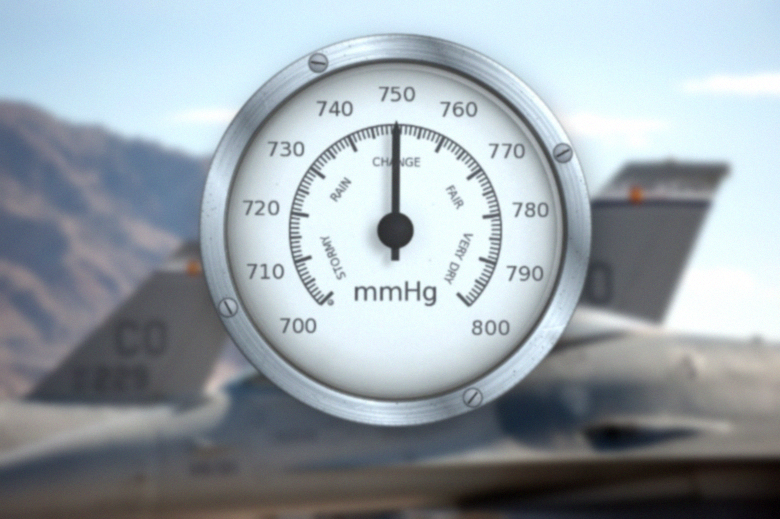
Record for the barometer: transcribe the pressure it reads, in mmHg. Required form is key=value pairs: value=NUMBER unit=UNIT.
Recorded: value=750 unit=mmHg
